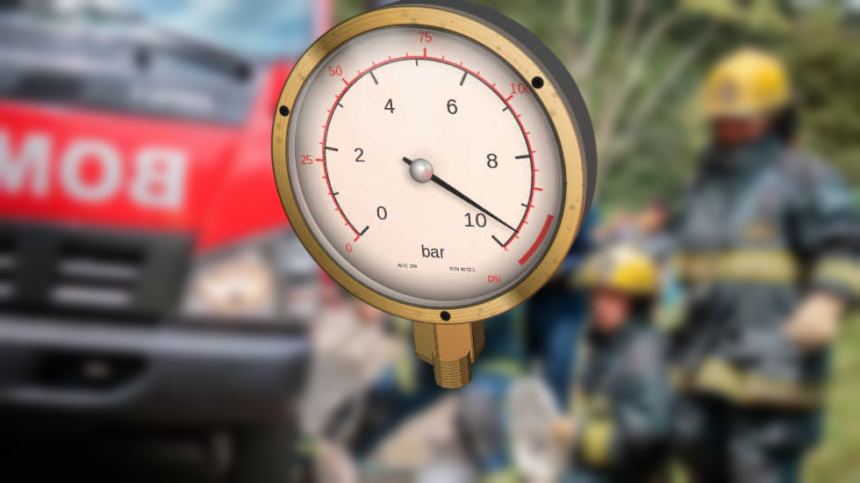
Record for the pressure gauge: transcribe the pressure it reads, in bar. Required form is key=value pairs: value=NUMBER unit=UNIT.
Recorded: value=9.5 unit=bar
